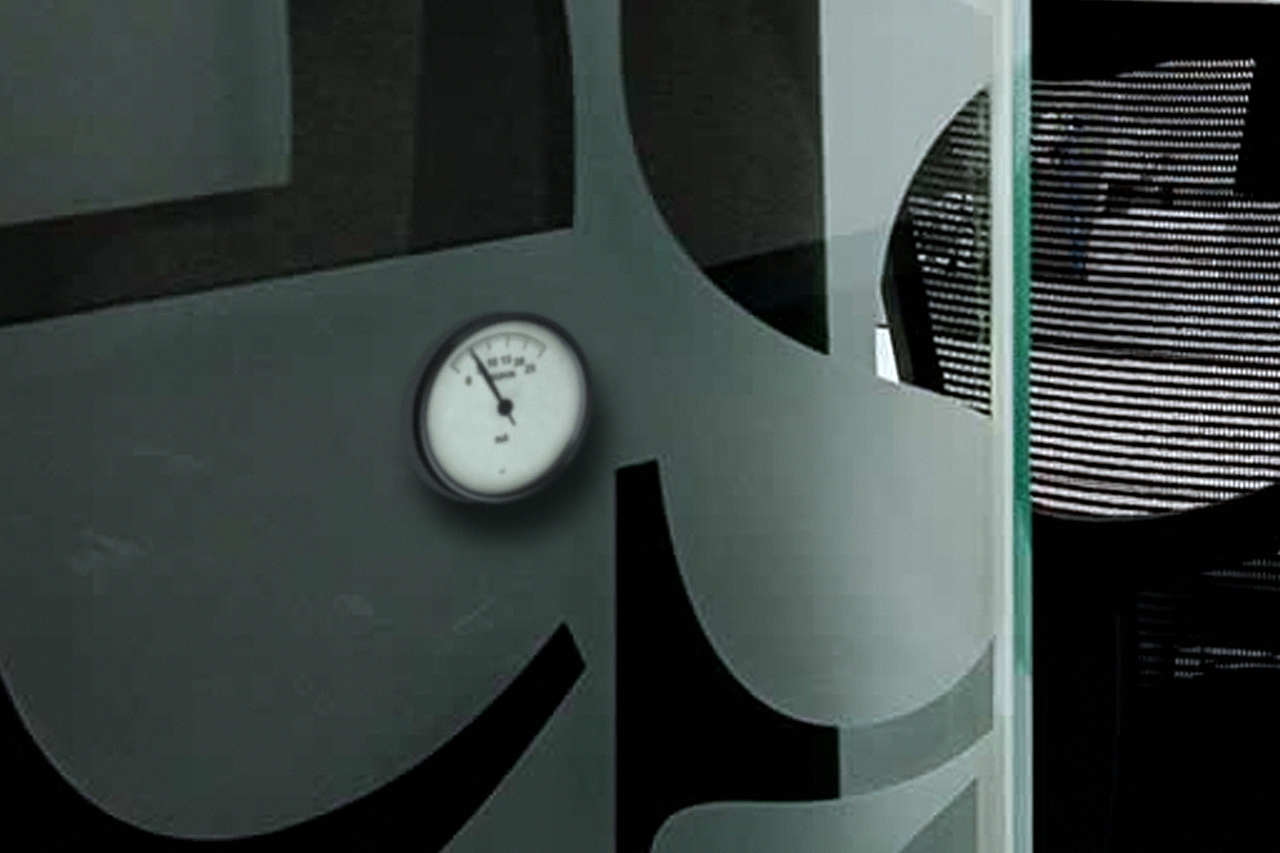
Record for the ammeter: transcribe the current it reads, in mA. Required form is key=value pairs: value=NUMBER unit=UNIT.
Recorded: value=5 unit=mA
